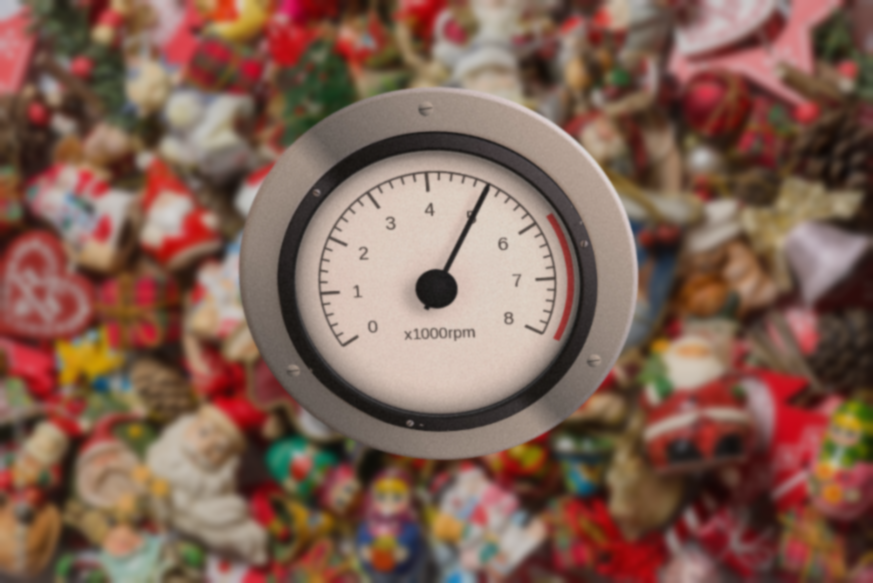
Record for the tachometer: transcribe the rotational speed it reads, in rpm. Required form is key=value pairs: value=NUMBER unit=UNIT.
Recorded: value=5000 unit=rpm
